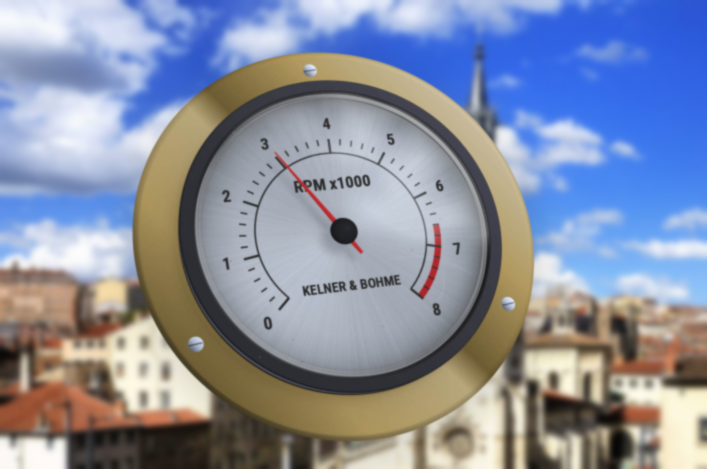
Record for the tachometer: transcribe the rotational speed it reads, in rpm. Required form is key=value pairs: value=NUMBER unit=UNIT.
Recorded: value=3000 unit=rpm
